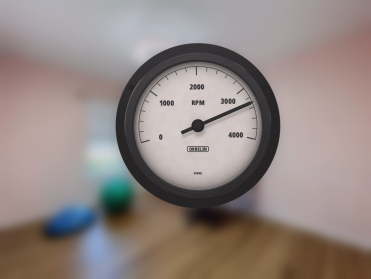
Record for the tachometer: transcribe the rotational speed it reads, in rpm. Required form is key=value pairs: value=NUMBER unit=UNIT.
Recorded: value=3300 unit=rpm
